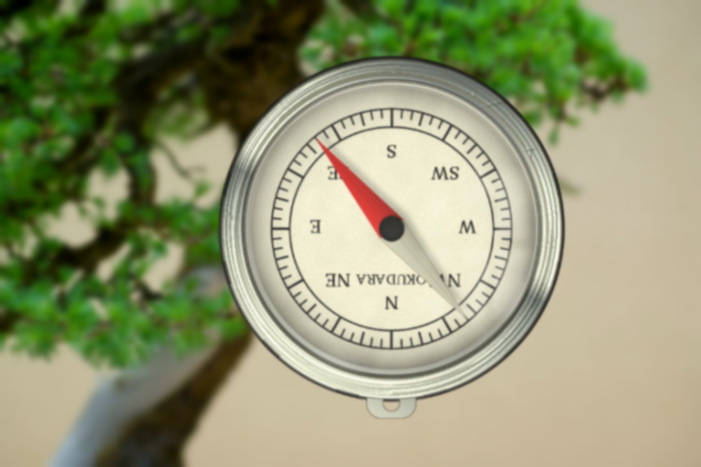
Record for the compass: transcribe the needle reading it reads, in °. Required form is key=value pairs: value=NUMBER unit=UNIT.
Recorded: value=140 unit=°
